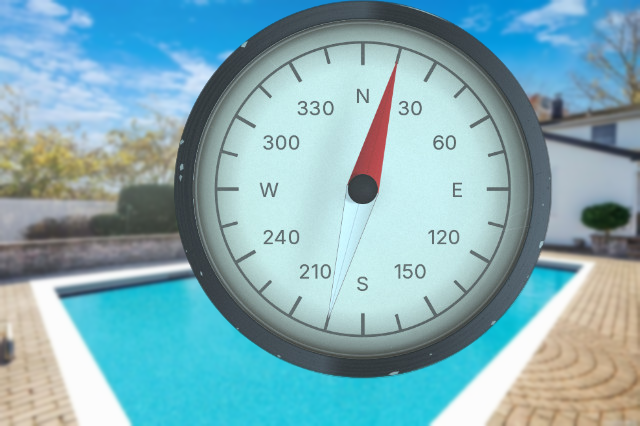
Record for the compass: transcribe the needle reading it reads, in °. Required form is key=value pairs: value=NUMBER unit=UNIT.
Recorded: value=15 unit=°
